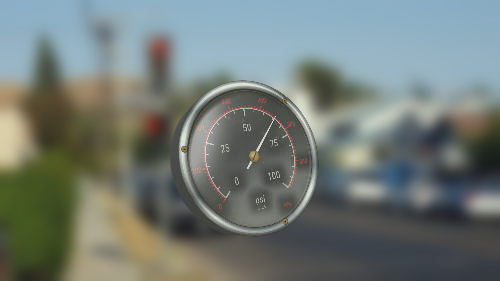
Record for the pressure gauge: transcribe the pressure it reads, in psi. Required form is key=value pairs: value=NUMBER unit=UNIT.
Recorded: value=65 unit=psi
